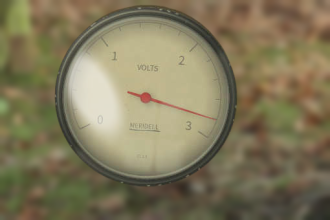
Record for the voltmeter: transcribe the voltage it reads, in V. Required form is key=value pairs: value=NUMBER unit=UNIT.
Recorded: value=2.8 unit=V
